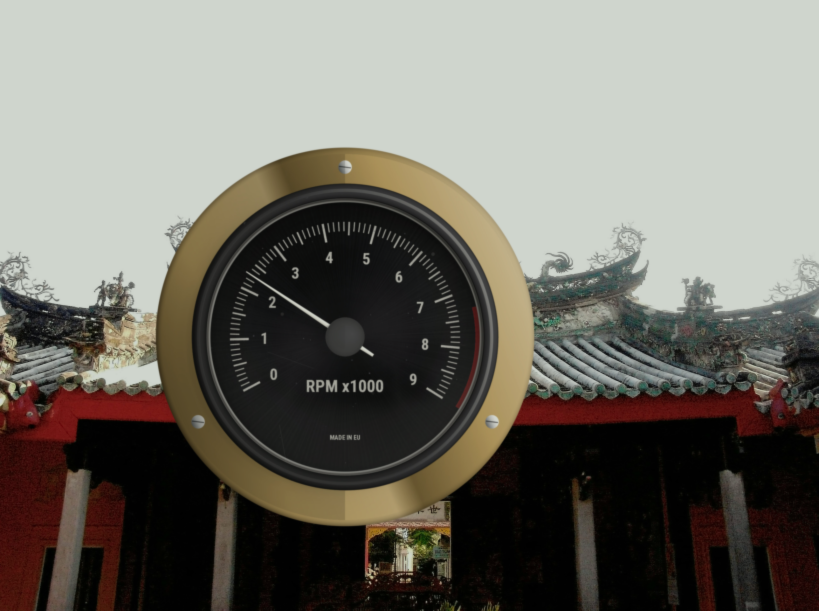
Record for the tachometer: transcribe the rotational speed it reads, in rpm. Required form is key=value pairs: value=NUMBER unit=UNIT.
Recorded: value=2300 unit=rpm
